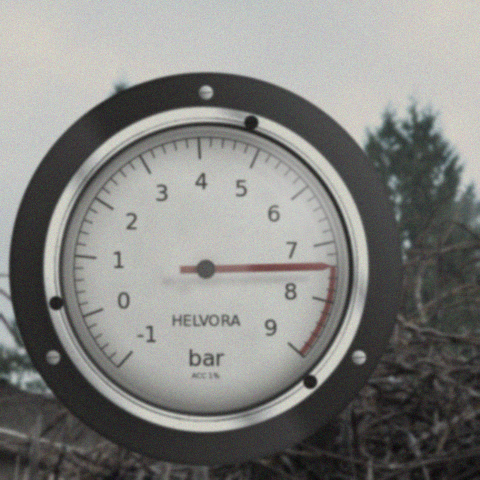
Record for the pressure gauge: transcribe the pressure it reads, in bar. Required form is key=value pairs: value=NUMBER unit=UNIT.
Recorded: value=7.4 unit=bar
